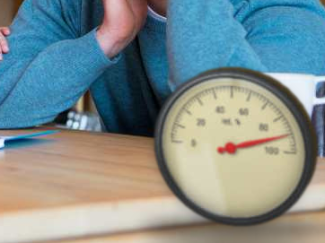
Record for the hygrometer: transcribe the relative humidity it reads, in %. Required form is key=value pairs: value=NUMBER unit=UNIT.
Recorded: value=90 unit=%
